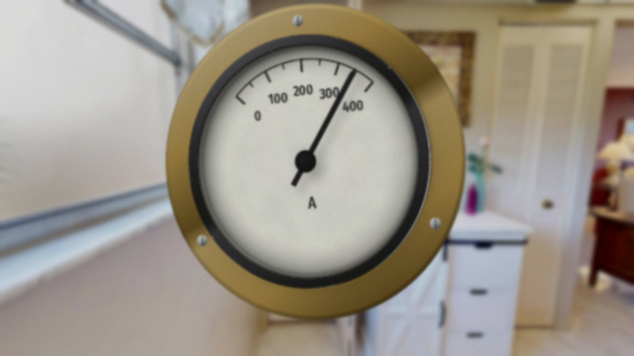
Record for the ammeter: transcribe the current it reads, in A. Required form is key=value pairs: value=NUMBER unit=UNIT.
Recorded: value=350 unit=A
